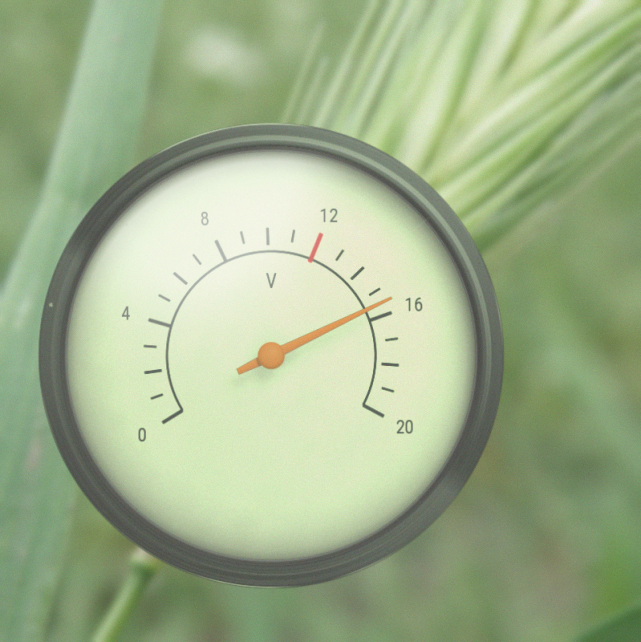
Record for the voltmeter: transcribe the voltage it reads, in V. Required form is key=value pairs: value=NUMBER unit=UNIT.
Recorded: value=15.5 unit=V
